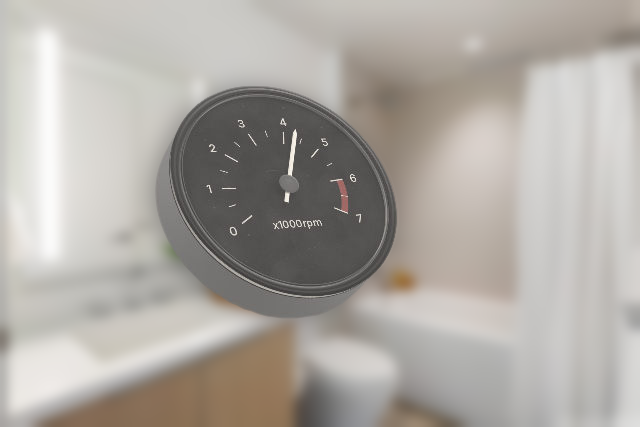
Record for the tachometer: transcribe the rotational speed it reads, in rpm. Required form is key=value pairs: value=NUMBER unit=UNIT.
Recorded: value=4250 unit=rpm
